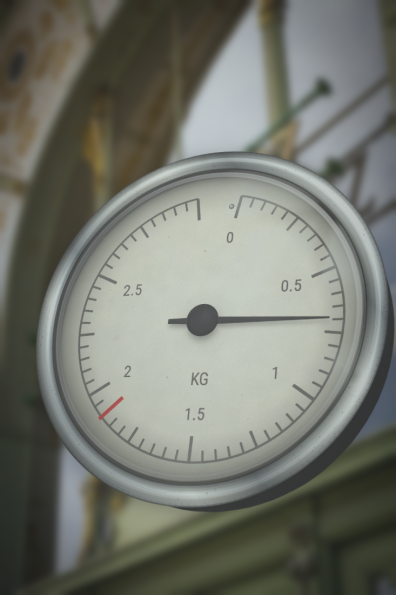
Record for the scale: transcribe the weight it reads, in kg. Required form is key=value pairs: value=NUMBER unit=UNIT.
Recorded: value=0.7 unit=kg
